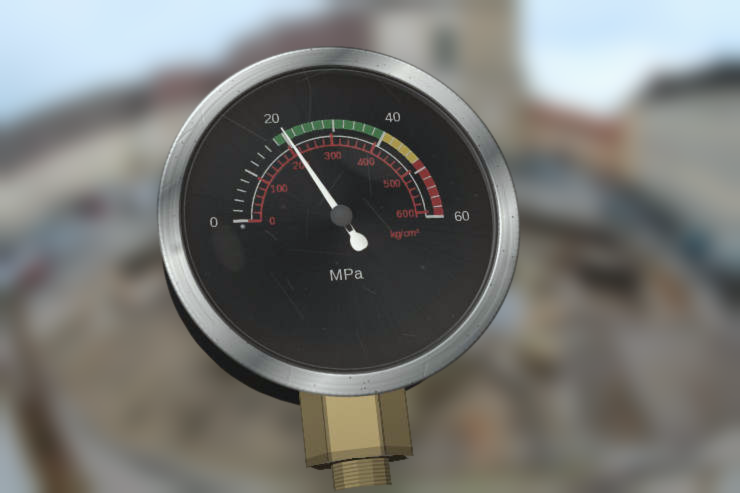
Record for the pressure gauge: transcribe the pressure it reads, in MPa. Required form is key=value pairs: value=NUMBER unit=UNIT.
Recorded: value=20 unit=MPa
